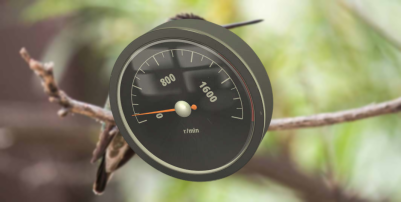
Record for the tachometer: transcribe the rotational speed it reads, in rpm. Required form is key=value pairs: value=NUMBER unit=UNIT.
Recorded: value=100 unit=rpm
